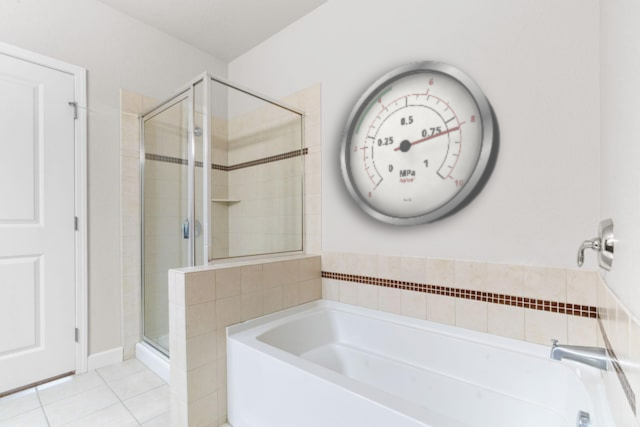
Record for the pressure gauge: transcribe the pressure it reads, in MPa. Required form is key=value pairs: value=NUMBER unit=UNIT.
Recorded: value=0.8 unit=MPa
